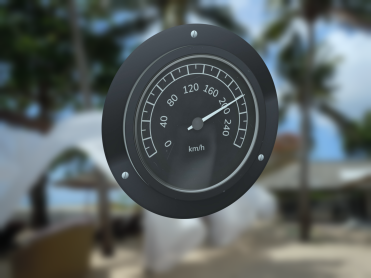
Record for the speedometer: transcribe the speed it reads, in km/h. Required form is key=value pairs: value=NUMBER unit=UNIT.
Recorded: value=200 unit=km/h
